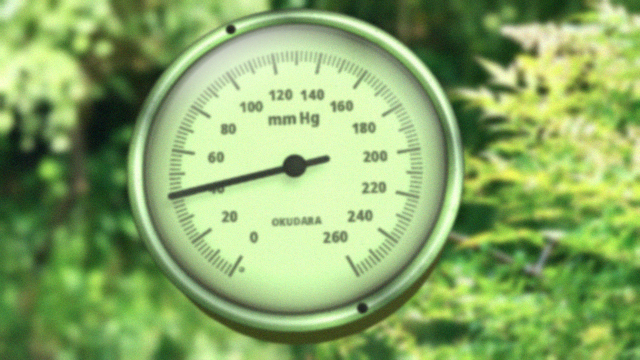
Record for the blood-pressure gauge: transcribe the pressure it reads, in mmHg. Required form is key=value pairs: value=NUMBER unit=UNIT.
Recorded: value=40 unit=mmHg
